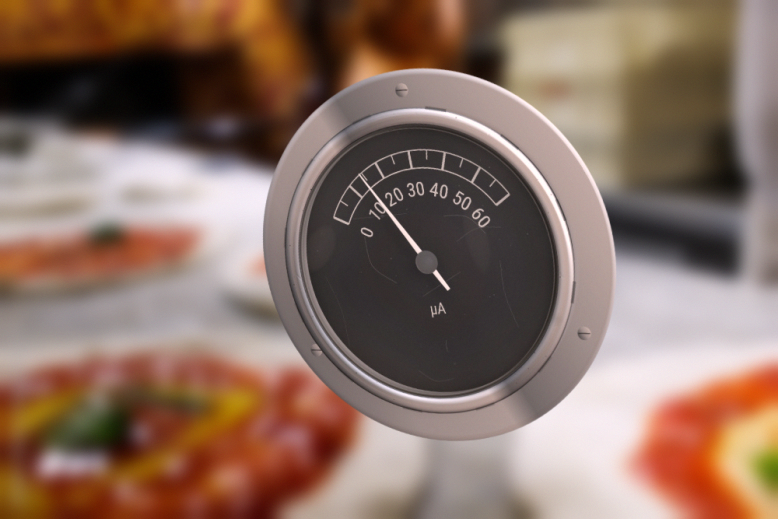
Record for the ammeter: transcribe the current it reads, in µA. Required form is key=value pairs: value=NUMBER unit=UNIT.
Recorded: value=15 unit=µA
